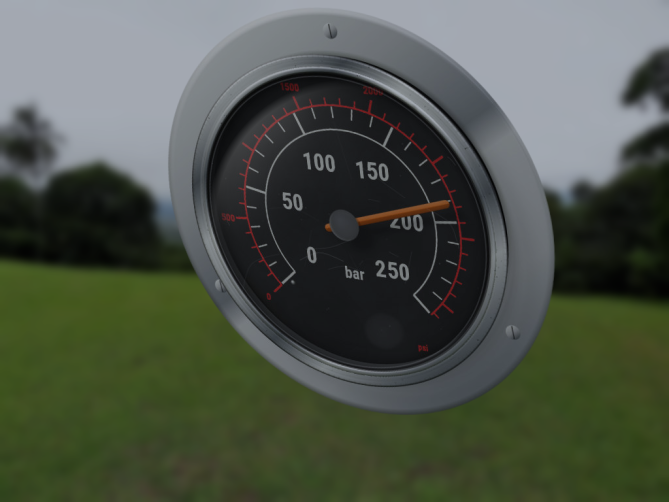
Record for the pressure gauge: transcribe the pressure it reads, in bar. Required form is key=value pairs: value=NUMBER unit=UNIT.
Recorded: value=190 unit=bar
